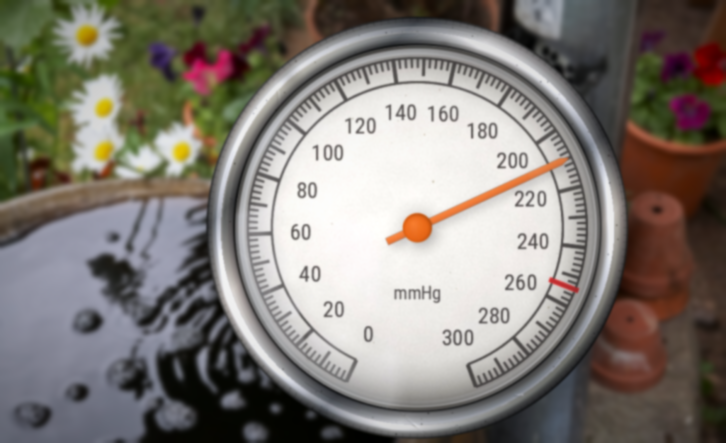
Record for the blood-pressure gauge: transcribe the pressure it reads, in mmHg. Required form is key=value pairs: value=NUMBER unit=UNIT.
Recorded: value=210 unit=mmHg
